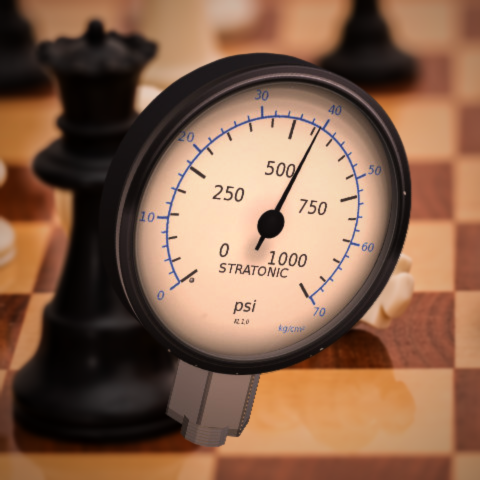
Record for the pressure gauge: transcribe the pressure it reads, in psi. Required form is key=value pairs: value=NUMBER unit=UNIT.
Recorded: value=550 unit=psi
